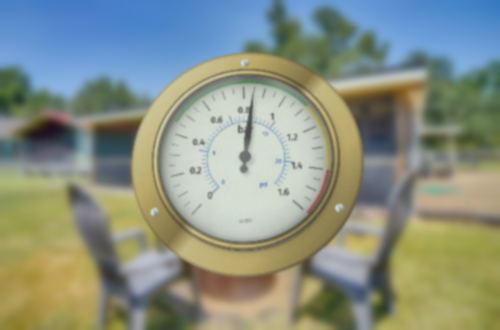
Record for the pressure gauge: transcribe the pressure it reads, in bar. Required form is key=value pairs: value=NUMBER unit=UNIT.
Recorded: value=0.85 unit=bar
